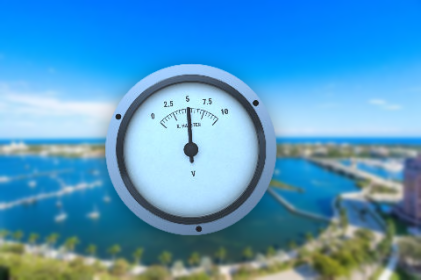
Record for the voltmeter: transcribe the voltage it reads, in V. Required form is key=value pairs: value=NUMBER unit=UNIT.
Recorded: value=5 unit=V
